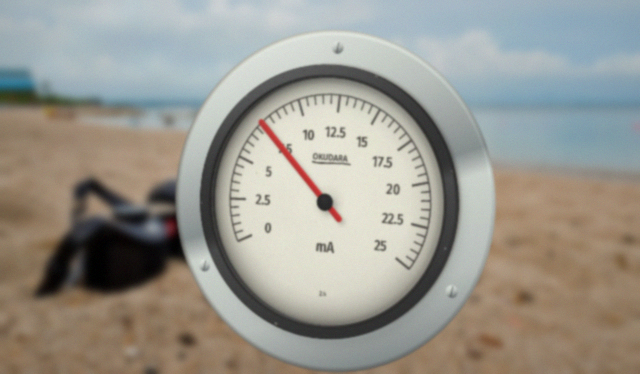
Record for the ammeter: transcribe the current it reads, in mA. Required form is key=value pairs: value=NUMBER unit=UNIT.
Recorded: value=7.5 unit=mA
